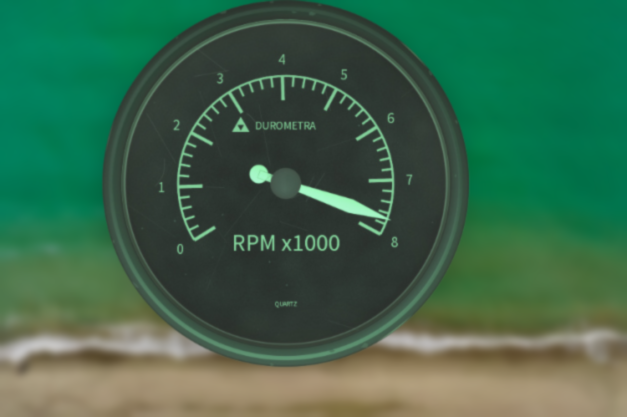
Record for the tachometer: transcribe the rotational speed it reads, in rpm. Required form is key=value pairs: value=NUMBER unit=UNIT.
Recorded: value=7700 unit=rpm
